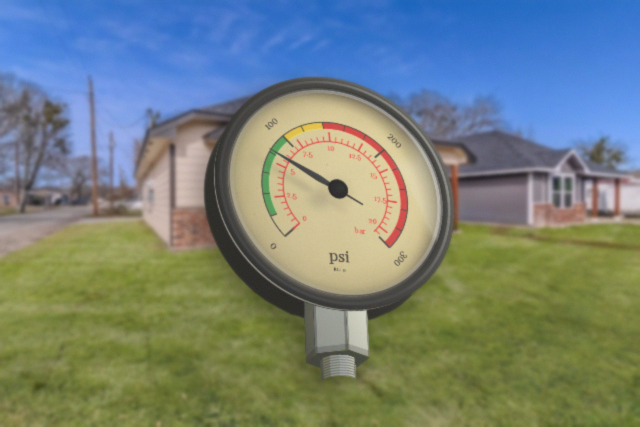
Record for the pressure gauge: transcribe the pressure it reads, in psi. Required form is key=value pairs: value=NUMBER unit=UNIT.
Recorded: value=80 unit=psi
